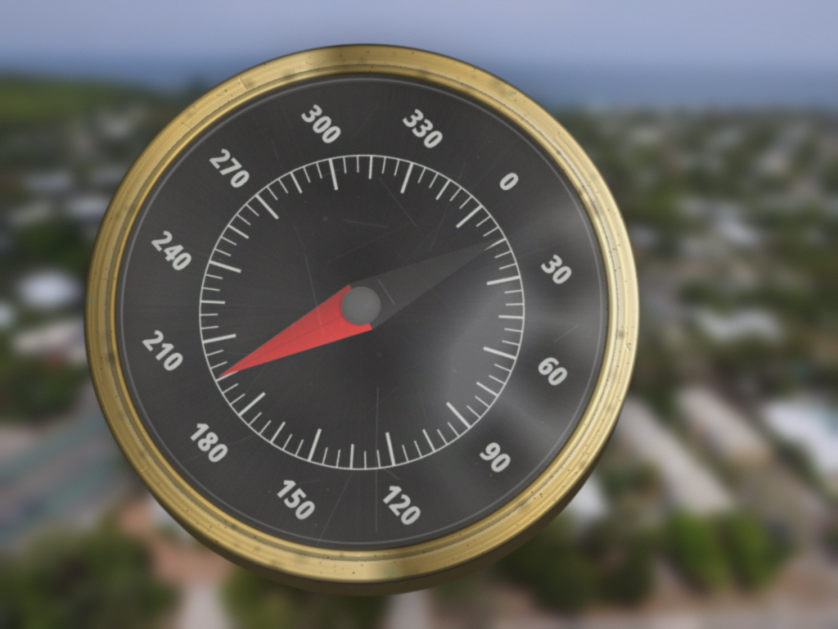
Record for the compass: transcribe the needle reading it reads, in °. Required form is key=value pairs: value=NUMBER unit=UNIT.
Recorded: value=195 unit=°
